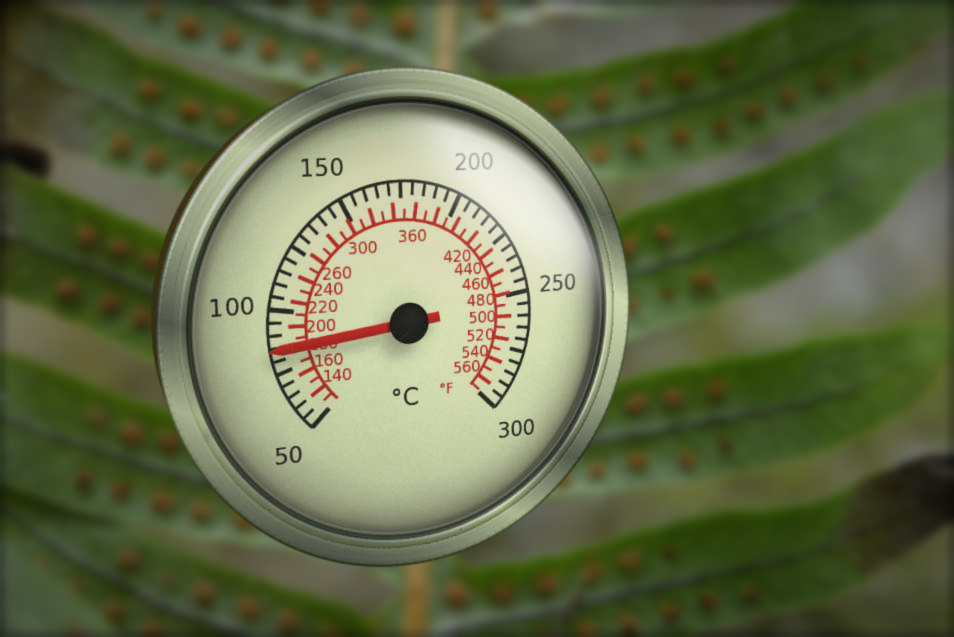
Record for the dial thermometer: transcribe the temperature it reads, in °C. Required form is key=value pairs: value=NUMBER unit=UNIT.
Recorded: value=85 unit=°C
